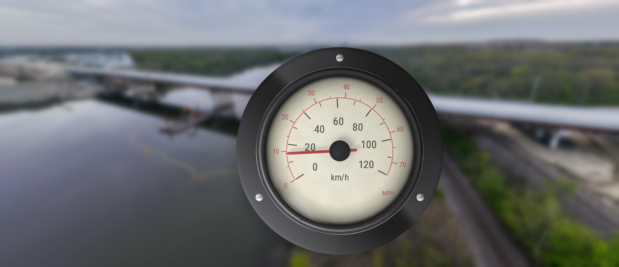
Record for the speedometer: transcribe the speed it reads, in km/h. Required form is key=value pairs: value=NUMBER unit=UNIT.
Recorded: value=15 unit=km/h
